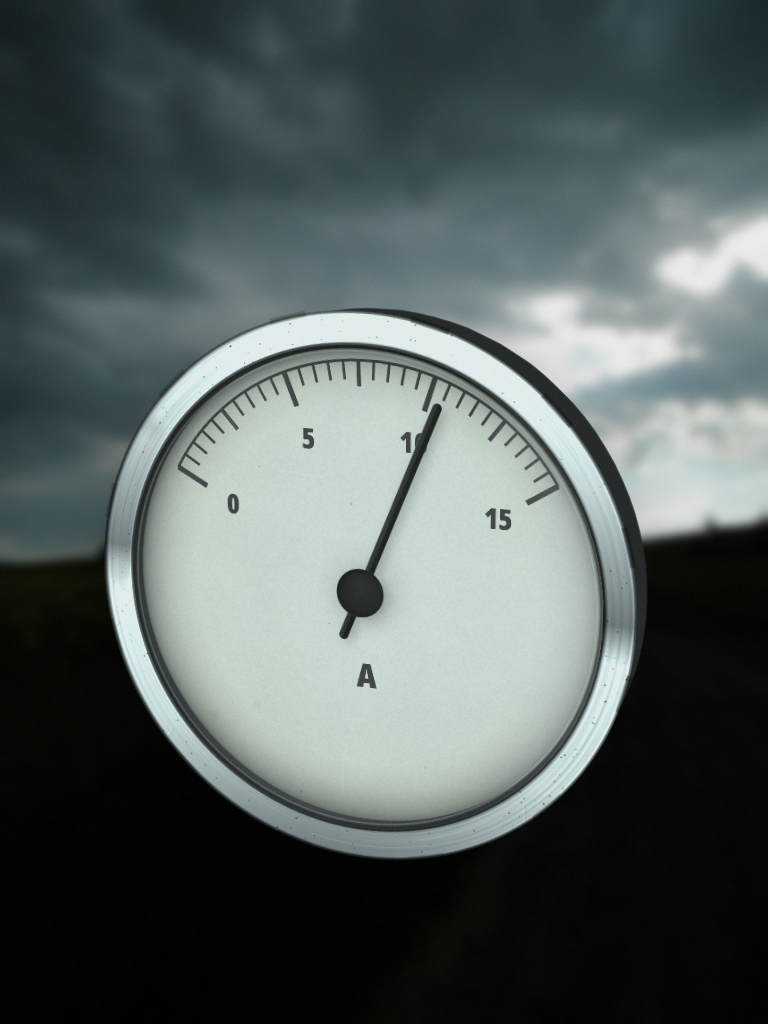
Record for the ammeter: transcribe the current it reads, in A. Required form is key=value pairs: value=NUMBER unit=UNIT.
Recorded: value=10.5 unit=A
